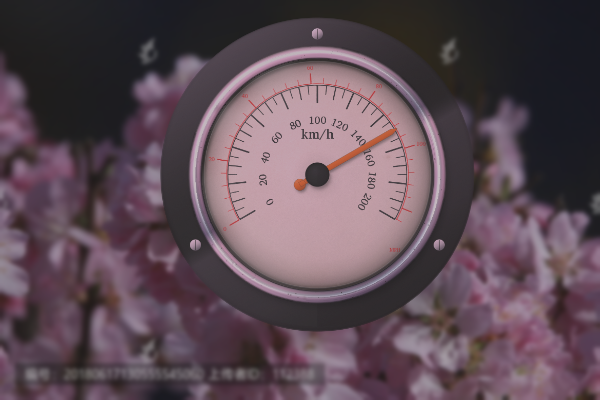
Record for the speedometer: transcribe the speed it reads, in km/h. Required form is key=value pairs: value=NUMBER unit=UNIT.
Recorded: value=150 unit=km/h
